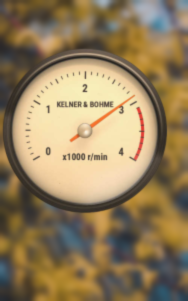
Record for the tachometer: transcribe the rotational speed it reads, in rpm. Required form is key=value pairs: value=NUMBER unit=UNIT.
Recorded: value=2900 unit=rpm
